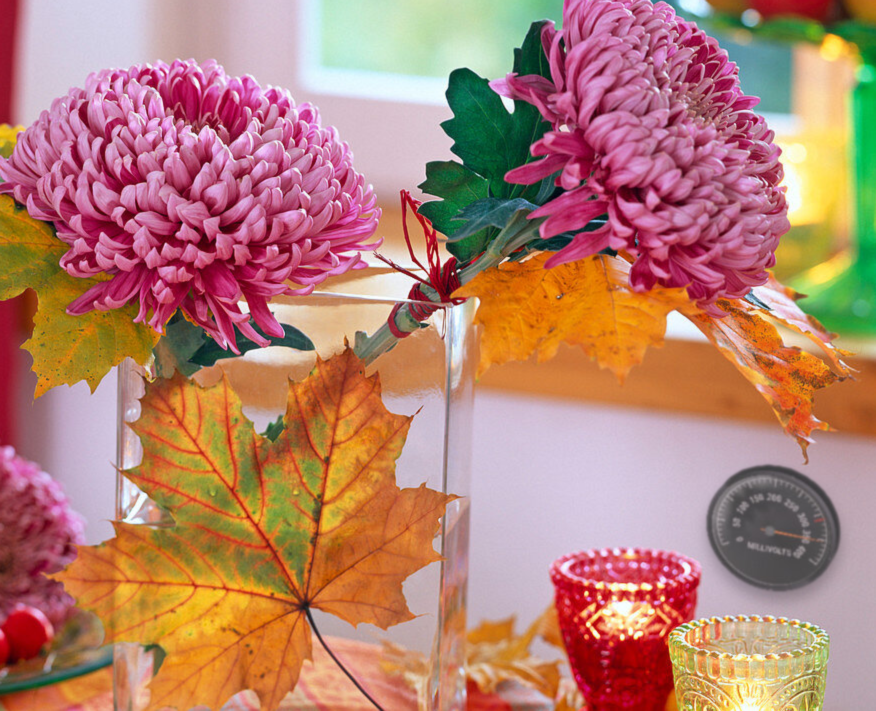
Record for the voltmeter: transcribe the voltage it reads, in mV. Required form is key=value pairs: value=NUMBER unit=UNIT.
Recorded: value=350 unit=mV
